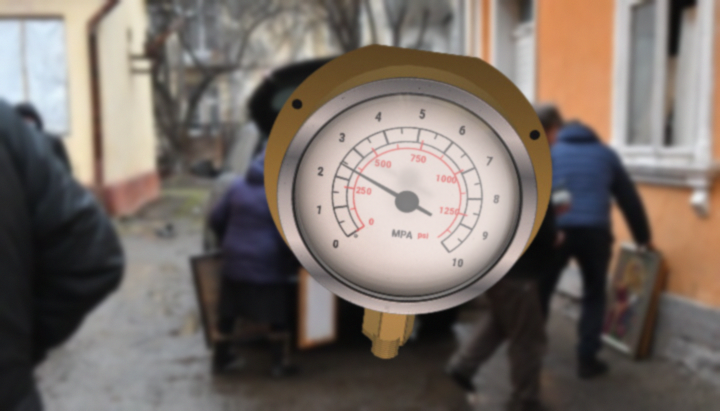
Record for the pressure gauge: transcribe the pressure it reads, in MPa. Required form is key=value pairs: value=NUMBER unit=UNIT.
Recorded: value=2.5 unit=MPa
